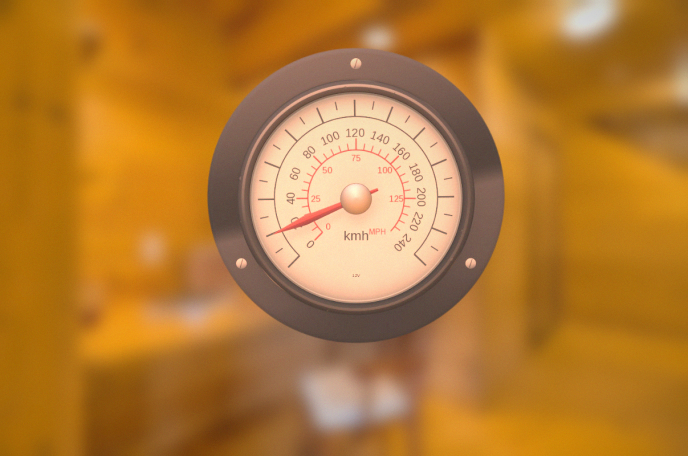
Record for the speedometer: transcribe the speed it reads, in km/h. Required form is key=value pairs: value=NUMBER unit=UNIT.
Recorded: value=20 unit=km/h
